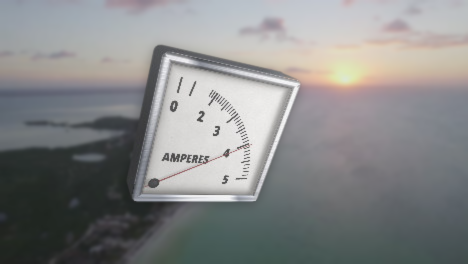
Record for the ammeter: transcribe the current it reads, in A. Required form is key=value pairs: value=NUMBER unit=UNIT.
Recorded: value=4 unit=A
